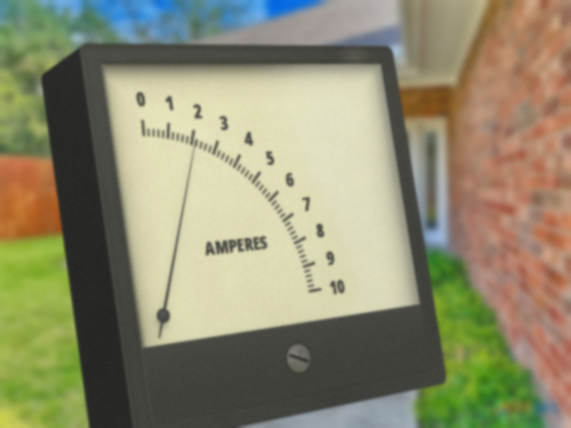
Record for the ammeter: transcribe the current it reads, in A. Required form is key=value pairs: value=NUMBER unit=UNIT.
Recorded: value=2 unit=A
